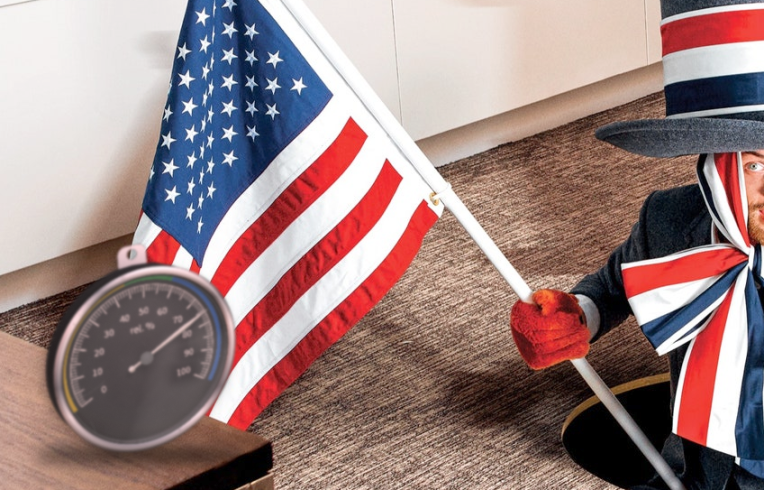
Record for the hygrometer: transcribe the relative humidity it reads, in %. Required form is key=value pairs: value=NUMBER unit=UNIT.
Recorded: value=75 unit=%
